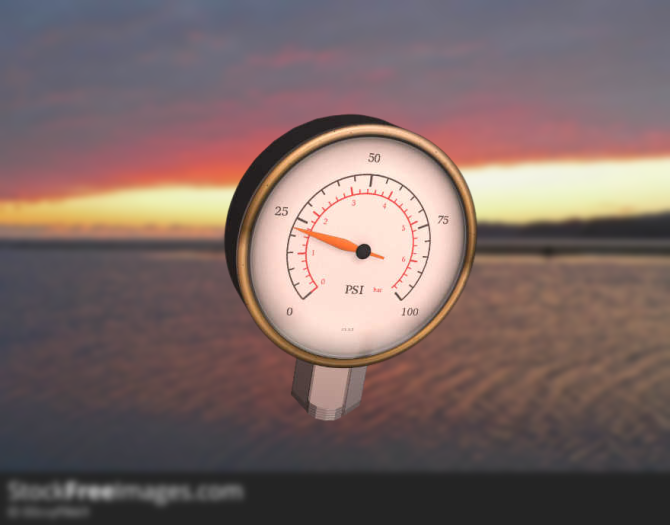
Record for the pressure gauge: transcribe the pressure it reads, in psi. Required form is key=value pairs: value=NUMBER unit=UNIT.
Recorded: value=22.5 unit=psi
